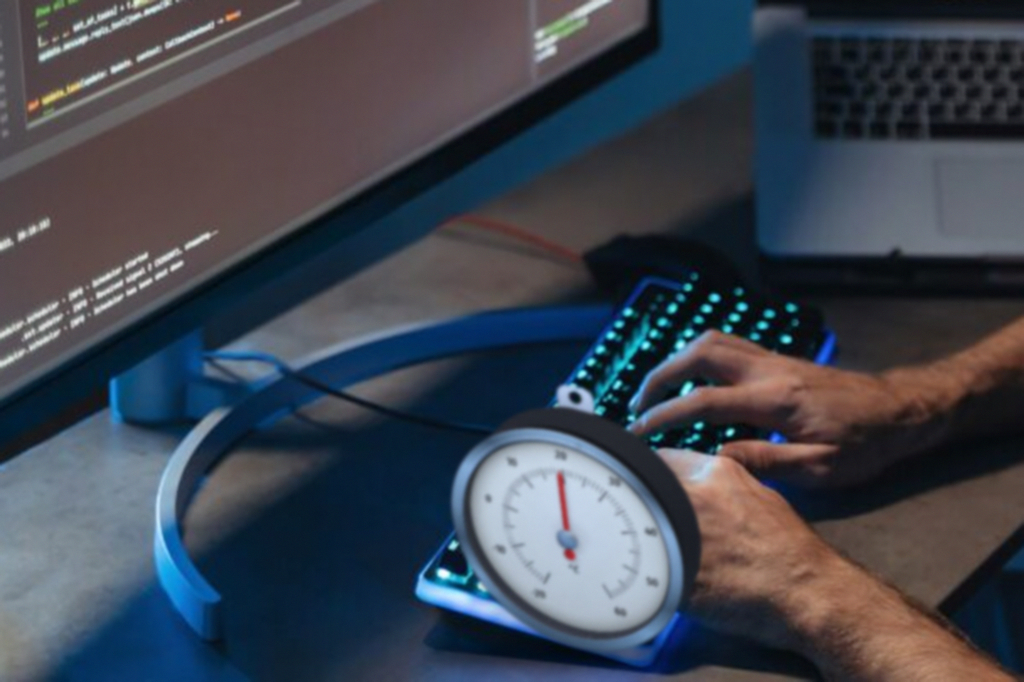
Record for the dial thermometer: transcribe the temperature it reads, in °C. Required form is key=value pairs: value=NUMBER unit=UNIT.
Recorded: value=20 unit=°C
